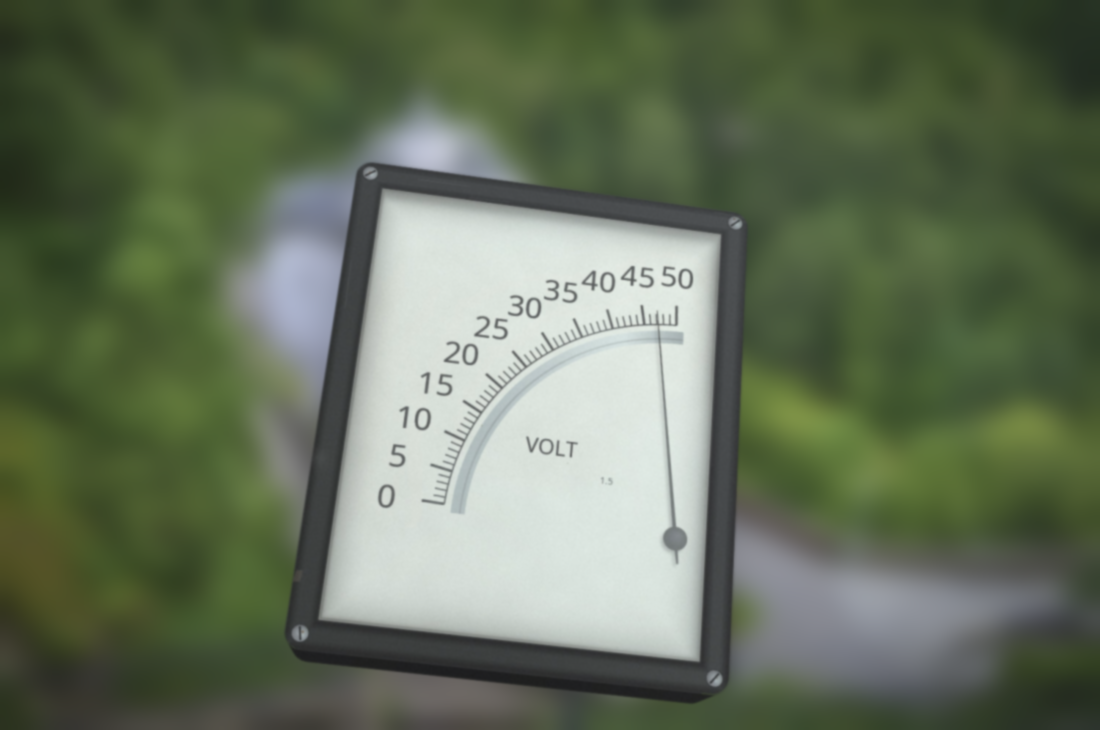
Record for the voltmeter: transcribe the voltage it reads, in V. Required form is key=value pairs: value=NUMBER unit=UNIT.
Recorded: value=47 unit=V
